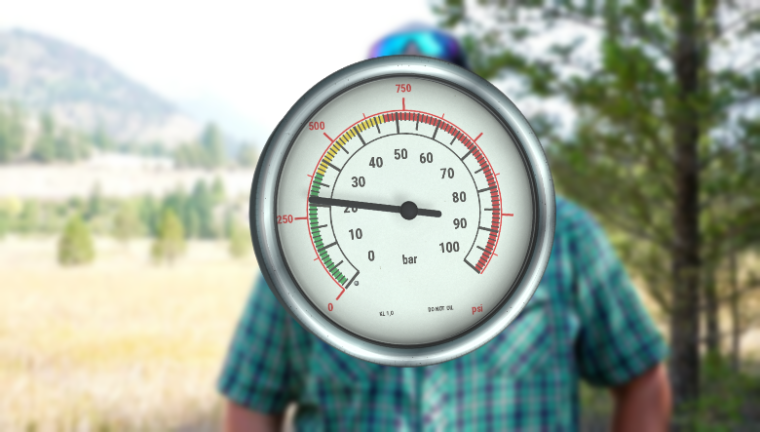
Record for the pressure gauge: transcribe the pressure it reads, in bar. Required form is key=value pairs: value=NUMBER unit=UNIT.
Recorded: value=21 unit=bar
